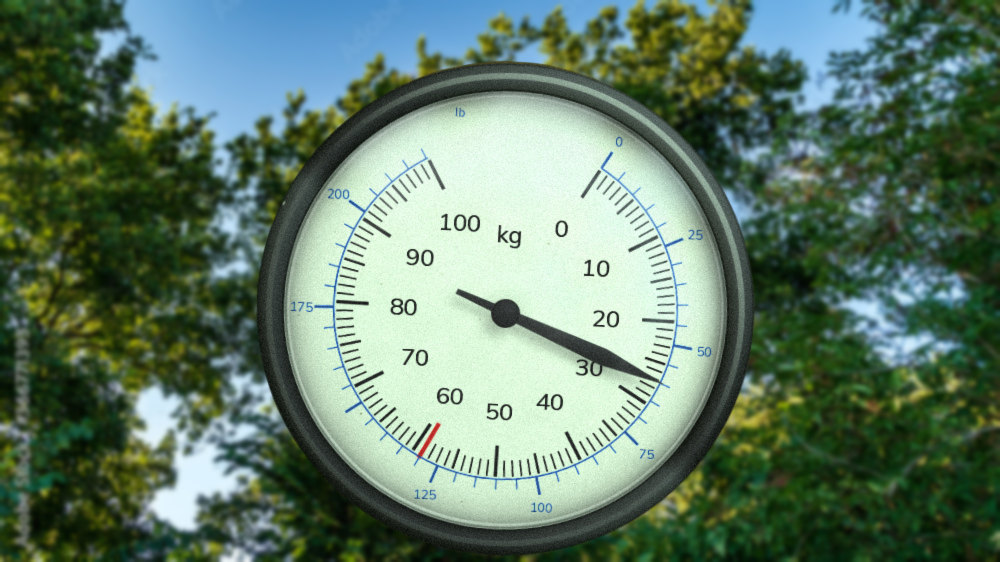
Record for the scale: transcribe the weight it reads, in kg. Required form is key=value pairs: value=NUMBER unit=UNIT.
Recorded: value=27 unit=kg
